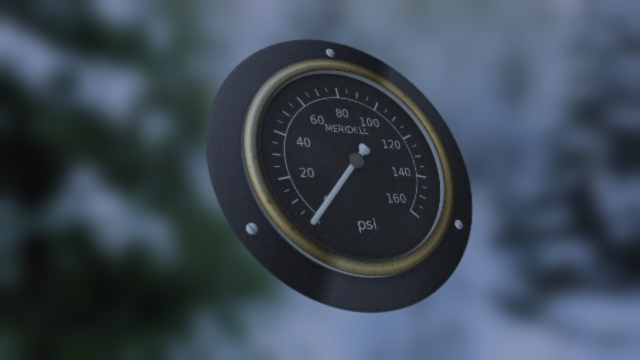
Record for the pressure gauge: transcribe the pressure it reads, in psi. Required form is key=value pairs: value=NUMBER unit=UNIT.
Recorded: value=0 unit=psi
